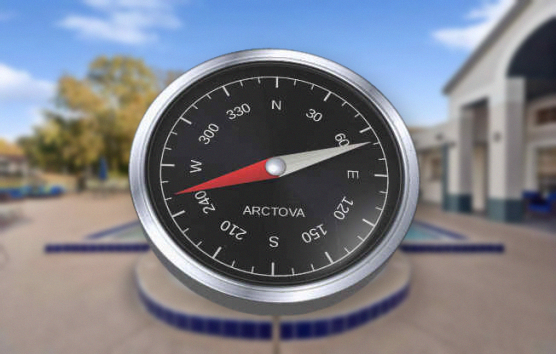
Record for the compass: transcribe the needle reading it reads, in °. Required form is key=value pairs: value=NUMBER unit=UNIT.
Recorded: value=250 unit=°
